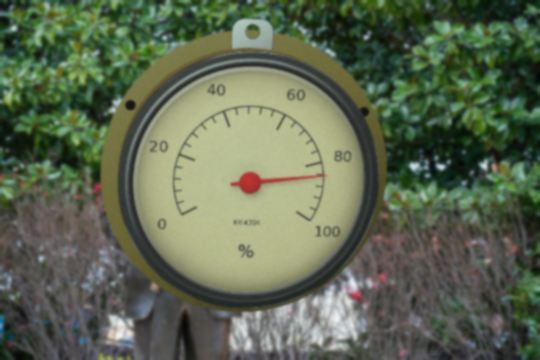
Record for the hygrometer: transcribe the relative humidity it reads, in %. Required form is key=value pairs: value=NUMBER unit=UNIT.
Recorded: value=84 unit=%
